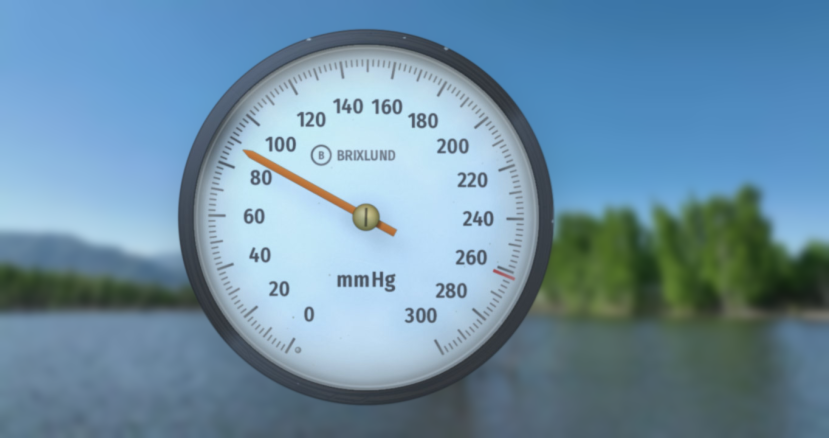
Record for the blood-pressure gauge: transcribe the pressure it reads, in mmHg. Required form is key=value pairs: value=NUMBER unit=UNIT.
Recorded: value=88 unit=mmHg
